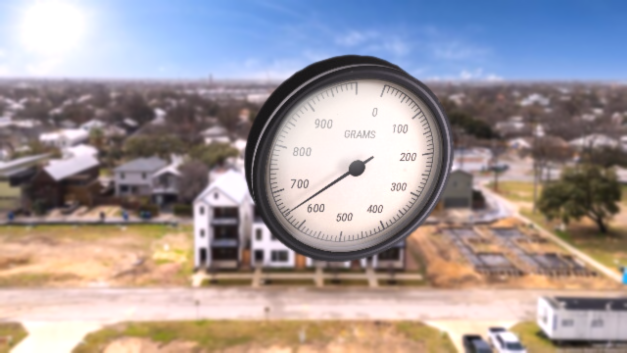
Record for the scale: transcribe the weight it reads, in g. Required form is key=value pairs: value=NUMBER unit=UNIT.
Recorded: value=650 unit=g
